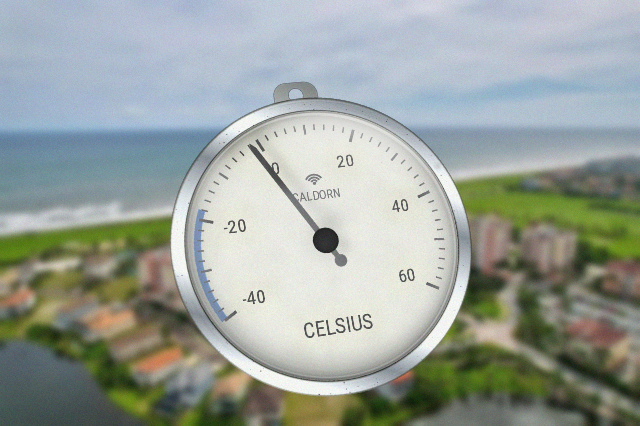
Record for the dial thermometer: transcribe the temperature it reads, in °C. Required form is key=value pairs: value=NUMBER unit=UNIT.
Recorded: value=-2 unit=°C
